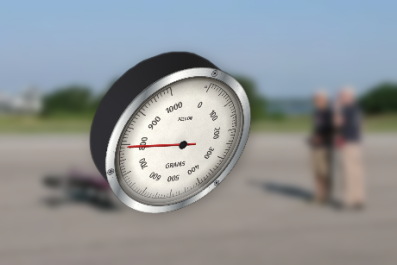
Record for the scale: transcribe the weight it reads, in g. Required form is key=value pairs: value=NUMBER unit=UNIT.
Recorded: value=800 unit=g
